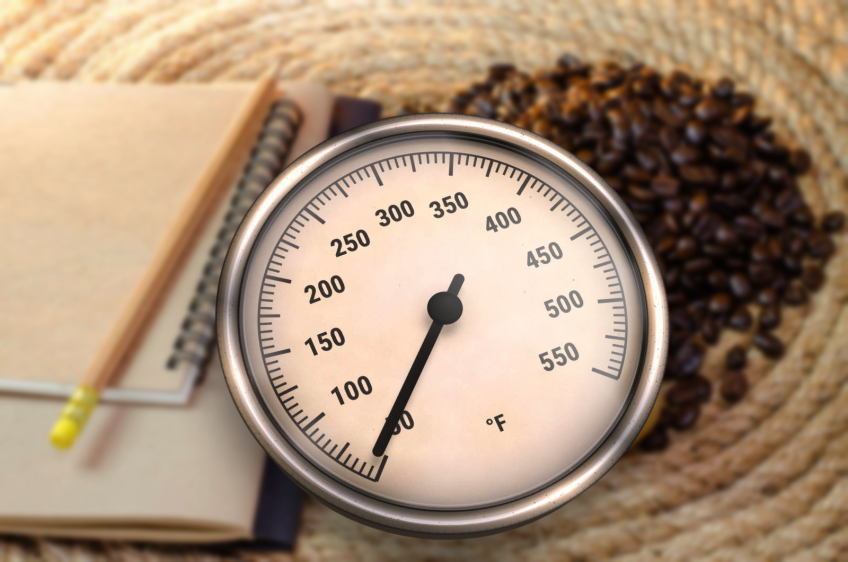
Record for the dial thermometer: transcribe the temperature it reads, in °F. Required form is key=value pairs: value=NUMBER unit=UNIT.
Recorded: value=55 unit=°F
